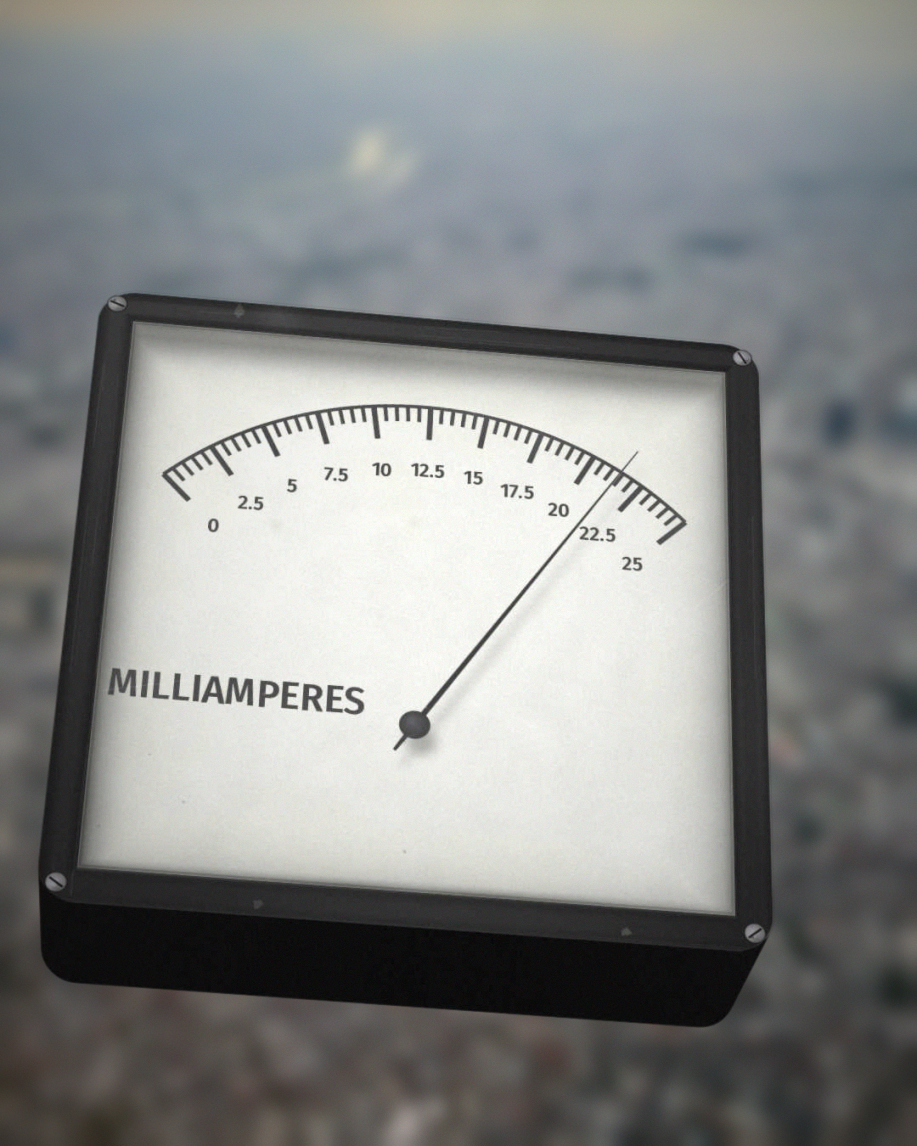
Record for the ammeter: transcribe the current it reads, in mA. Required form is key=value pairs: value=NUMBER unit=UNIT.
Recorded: value=21.5 unit=mA
